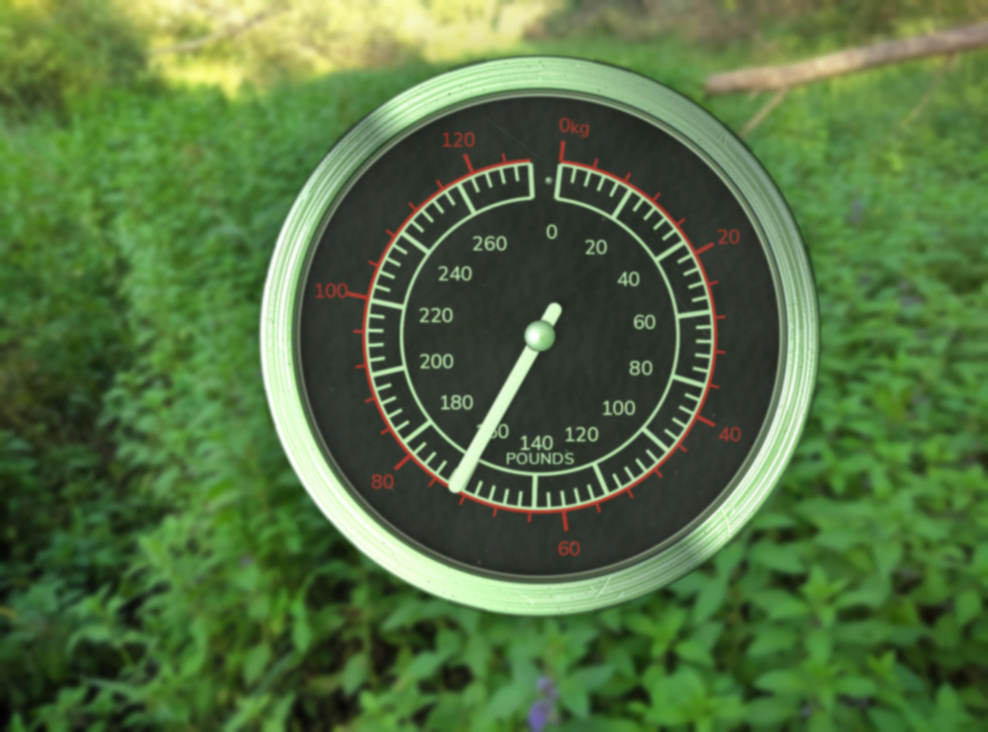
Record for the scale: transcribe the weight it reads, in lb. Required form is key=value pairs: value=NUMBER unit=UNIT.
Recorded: value=162 unit=lb
